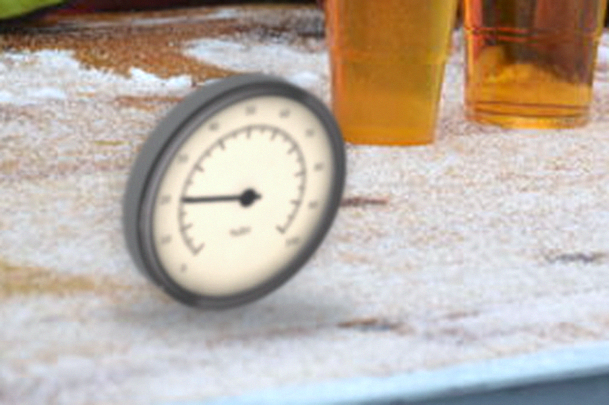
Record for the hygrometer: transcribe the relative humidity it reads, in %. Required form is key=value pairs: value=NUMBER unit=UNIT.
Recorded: value=20 unit=%
